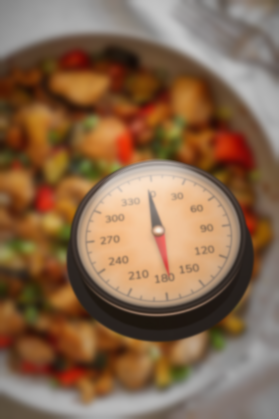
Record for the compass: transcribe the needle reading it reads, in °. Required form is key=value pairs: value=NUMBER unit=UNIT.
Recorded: value=175 unit=°
